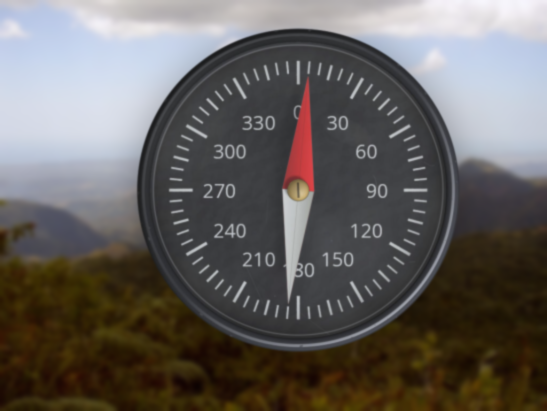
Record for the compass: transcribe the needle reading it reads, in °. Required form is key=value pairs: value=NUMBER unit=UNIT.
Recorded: value=5 unit=°
